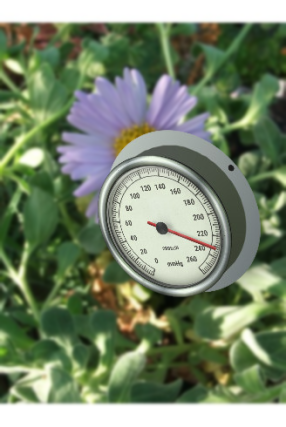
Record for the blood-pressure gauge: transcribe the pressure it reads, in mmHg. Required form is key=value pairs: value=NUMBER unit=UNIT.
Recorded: value=230 unit=mmHg
